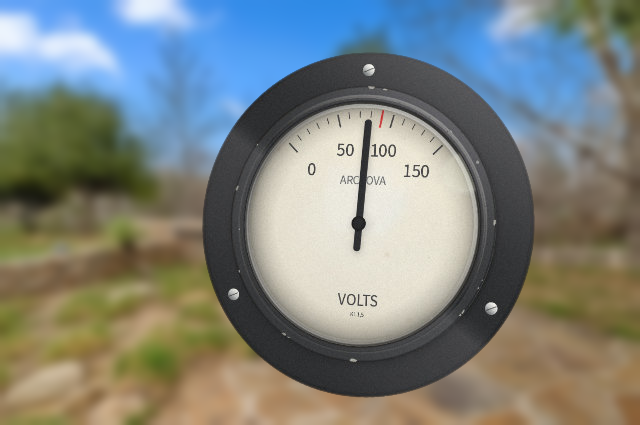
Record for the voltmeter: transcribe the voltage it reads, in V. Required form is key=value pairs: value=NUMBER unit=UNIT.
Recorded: value=80 unit=V
